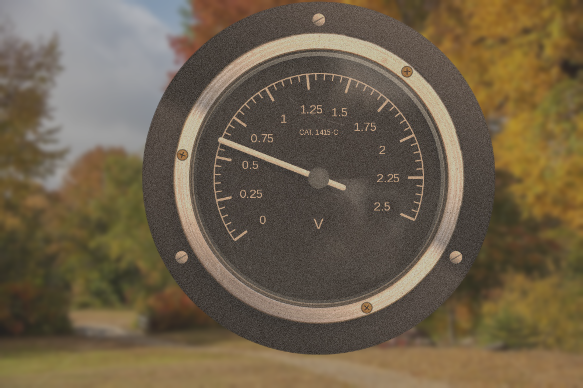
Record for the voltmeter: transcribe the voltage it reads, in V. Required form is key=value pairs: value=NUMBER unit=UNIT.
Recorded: value=0.6 unit=V
